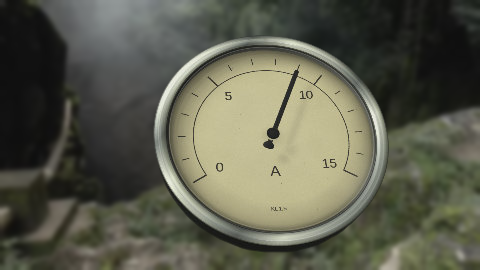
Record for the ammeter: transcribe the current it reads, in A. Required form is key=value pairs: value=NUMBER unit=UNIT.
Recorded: value=9 unit=A
